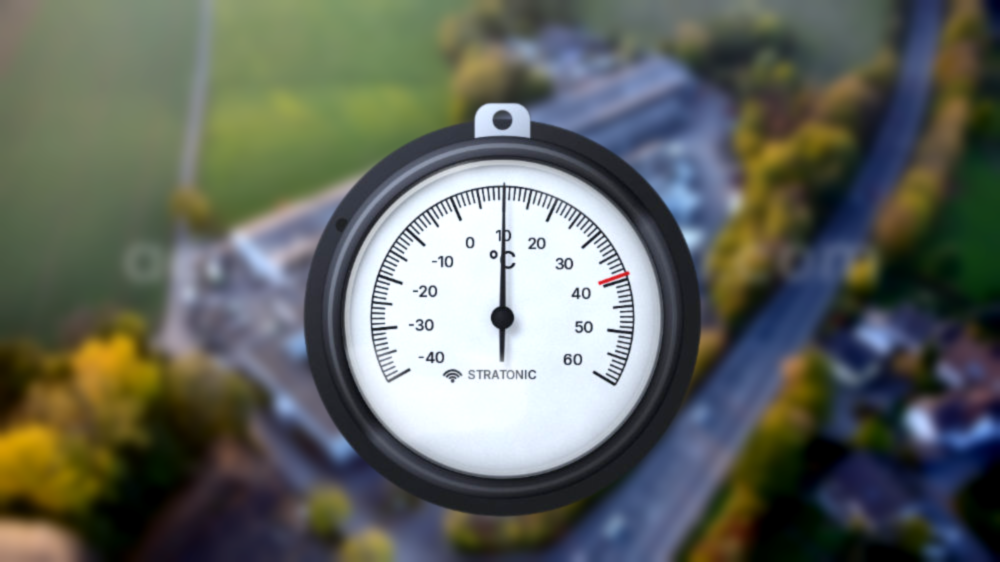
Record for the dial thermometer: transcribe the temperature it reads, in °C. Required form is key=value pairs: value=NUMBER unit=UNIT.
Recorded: value=10 unit=°C
